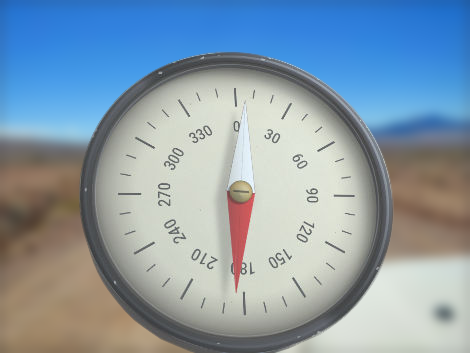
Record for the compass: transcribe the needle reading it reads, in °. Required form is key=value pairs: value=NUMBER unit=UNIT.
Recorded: value=185 unit=°
